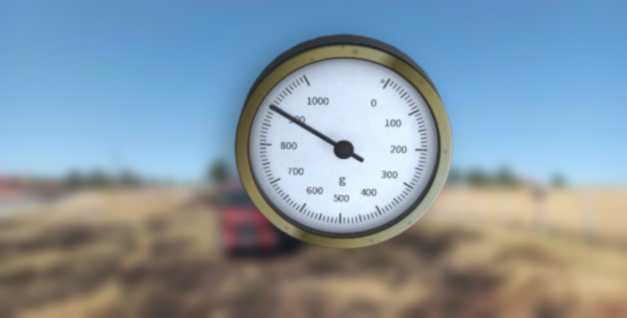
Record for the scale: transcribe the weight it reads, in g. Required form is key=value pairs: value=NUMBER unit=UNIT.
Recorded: value=900 unit=g
